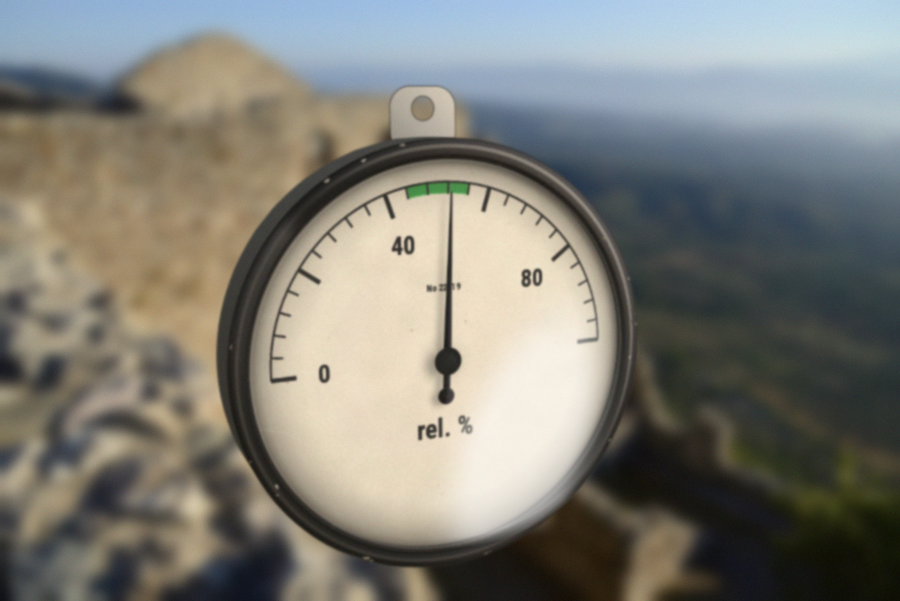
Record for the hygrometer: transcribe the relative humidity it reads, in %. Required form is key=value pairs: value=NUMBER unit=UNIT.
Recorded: value=52 unit=%
